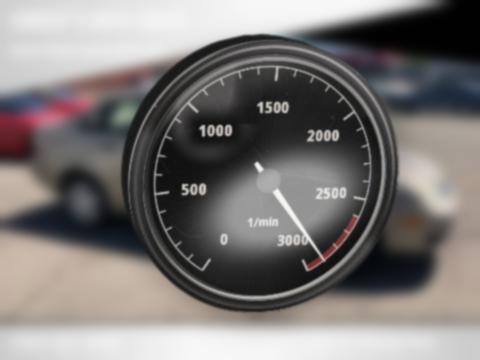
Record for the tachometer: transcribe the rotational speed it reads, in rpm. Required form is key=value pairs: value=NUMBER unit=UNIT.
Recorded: value=2900 unit=rpm
